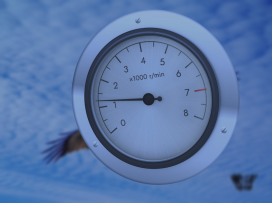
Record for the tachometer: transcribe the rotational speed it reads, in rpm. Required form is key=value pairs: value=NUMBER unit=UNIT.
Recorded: value=1250 unit=rpm
